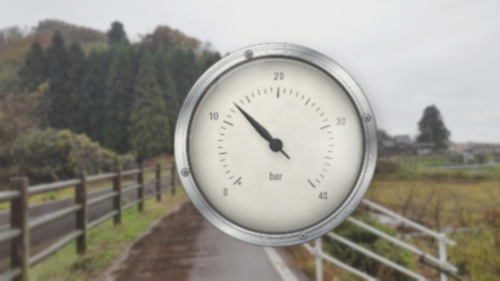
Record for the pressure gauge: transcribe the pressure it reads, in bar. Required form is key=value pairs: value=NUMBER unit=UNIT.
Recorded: value=13 unit=bar
